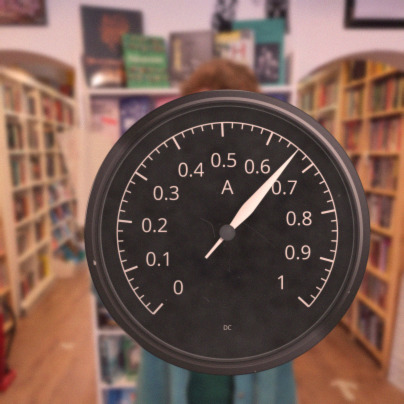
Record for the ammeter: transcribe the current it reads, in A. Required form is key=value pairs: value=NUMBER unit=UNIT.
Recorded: value=0.66 unit=A
